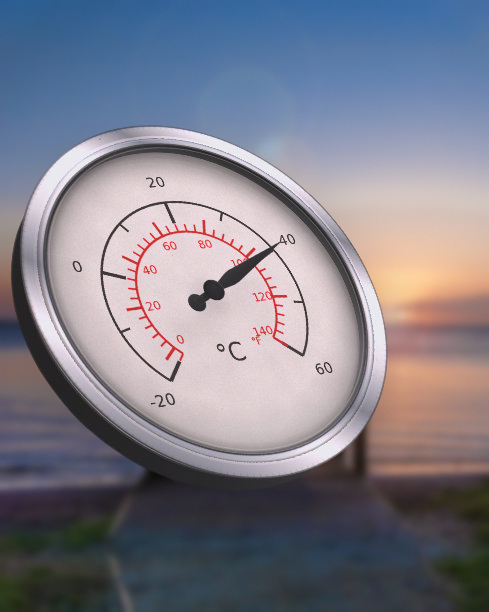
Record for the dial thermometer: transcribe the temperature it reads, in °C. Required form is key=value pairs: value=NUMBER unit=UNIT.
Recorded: value=40 unit=°C
